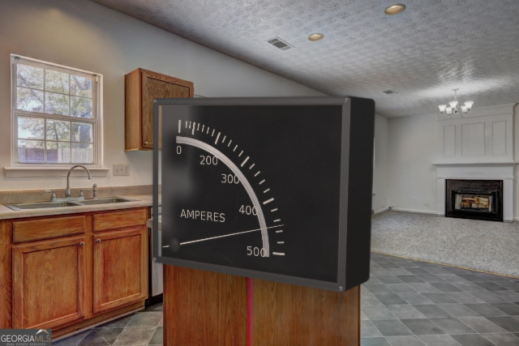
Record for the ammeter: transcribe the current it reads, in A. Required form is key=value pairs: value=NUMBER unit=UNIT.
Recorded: value=450 unit=A
